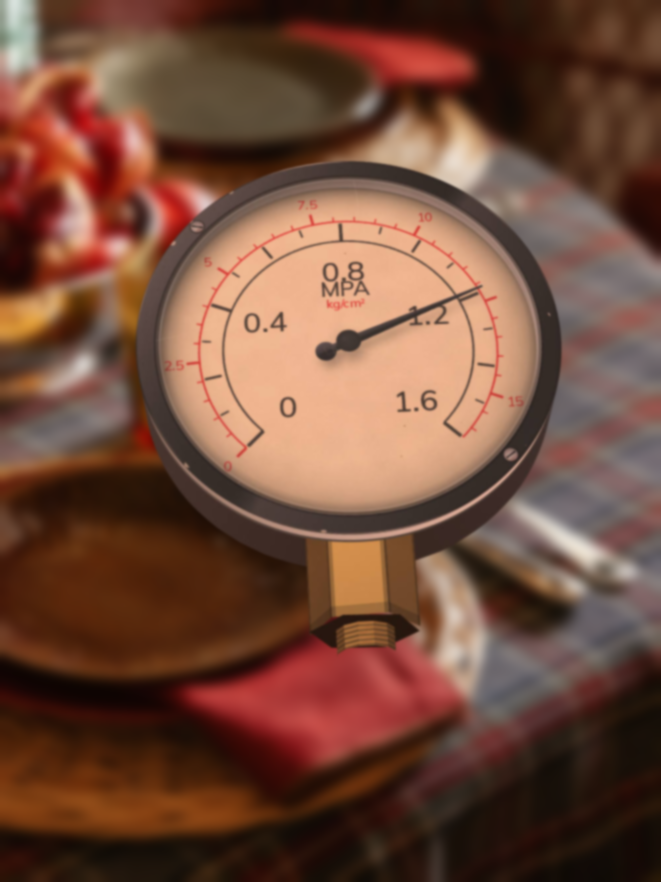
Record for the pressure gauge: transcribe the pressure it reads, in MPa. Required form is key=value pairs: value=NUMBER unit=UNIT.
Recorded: value=1.2 unit=MPa
